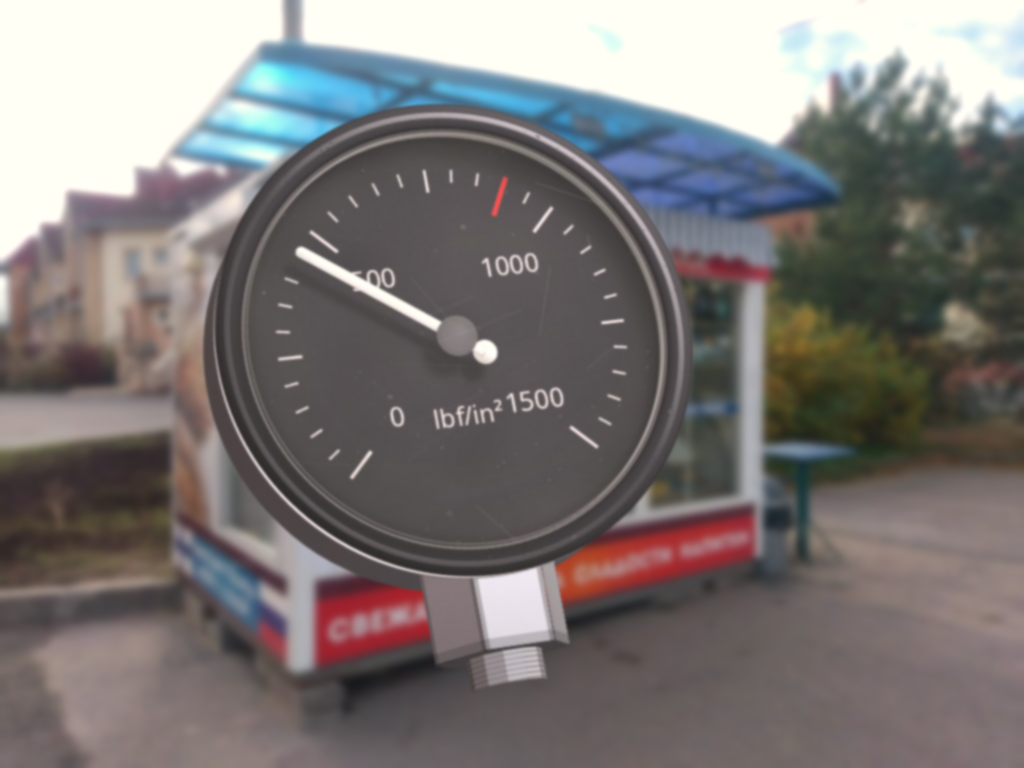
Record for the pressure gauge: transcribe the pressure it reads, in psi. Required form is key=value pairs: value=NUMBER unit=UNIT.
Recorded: value=450 unit=psi
